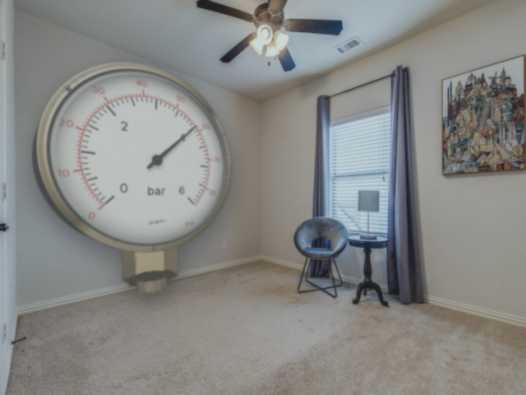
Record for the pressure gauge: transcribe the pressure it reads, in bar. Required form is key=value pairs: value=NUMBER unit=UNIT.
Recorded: value=4 unit=bar
